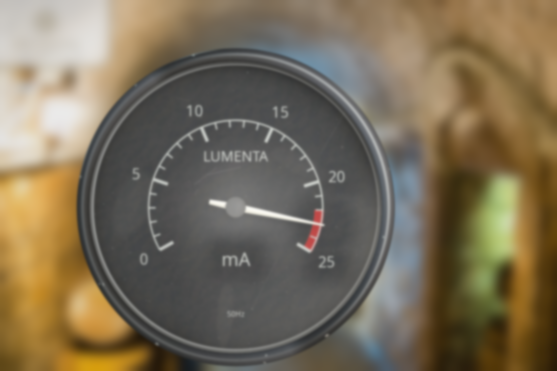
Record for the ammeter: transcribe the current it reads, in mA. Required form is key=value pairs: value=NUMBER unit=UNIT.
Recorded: value=23 unit=mA
